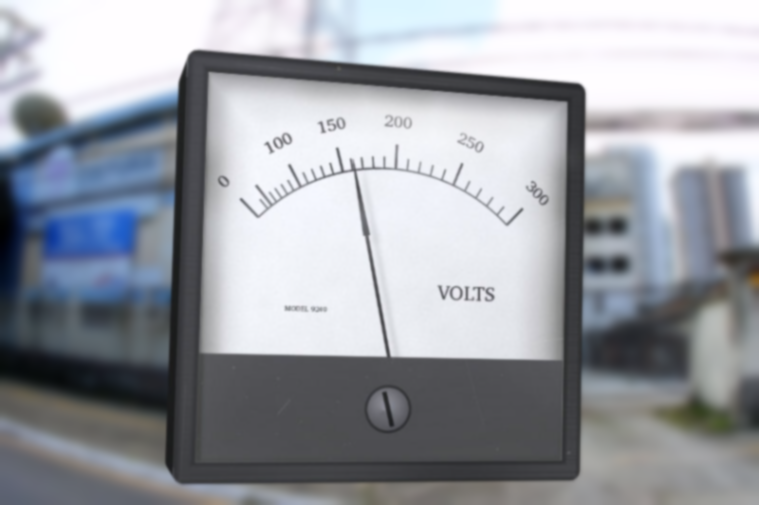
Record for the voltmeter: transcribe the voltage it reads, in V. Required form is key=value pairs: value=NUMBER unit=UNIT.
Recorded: value=160 unit=V
